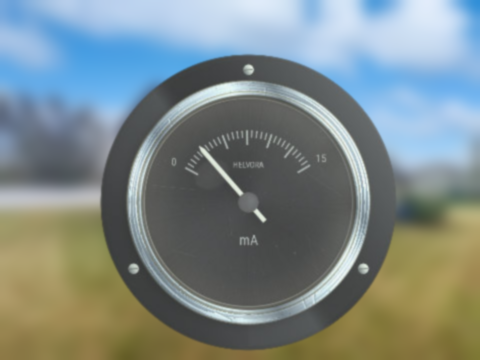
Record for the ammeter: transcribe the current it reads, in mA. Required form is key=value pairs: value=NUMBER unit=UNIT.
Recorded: value=2.5 unit=mA
